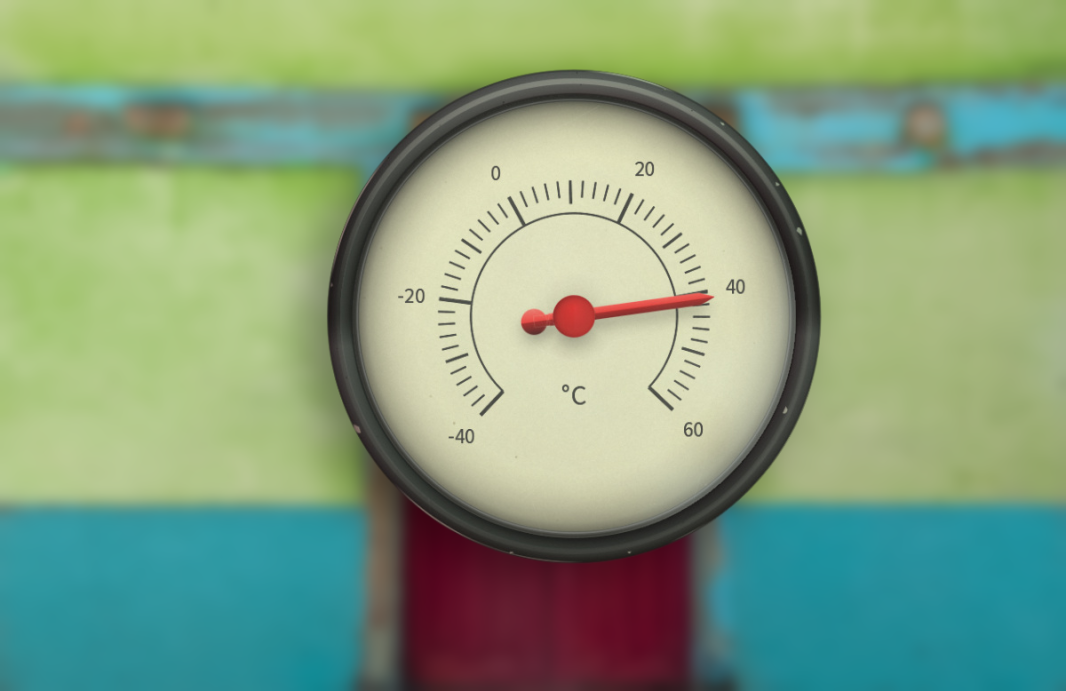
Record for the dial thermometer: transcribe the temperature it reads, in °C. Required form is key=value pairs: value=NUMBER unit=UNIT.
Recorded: value=41 unit=°C
